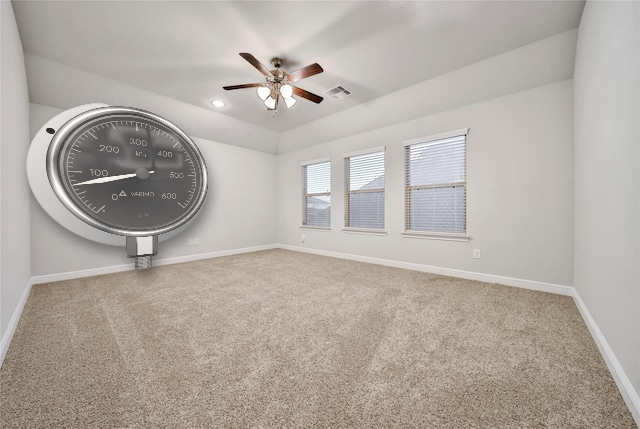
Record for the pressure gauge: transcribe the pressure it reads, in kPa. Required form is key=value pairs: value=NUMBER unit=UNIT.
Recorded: value=70 unit=kPa
